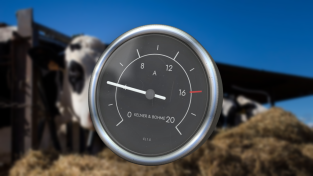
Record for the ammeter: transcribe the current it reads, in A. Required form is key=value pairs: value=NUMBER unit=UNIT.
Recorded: value=4 unit=A
